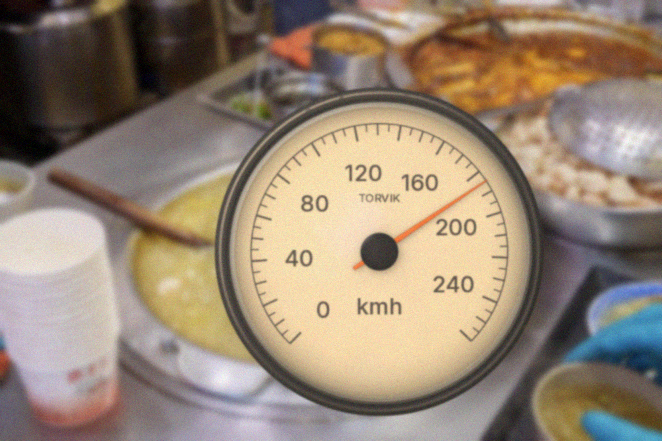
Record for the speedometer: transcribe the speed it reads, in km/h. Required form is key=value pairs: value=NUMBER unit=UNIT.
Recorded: value=185 unit=km/h
